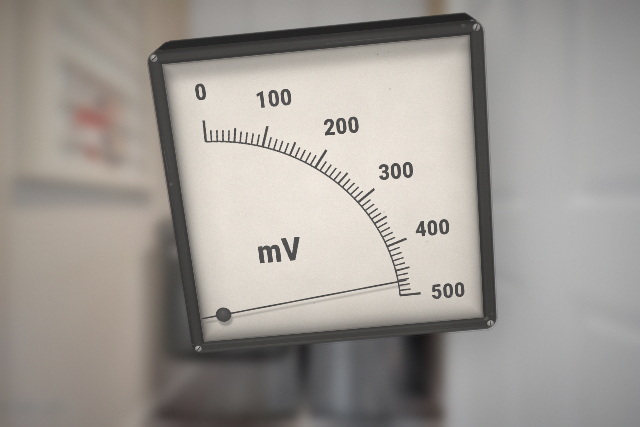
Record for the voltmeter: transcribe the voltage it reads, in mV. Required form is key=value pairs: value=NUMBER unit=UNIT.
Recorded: value=470 unit=mV
